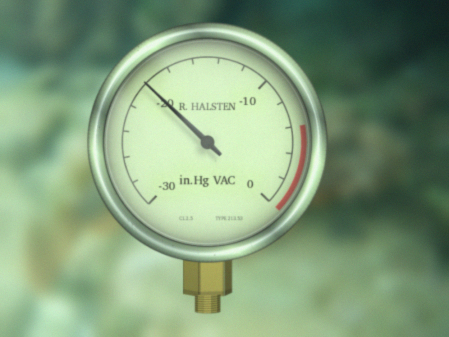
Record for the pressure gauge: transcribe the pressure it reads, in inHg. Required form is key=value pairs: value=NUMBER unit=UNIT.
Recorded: value=-20 unit=inHg
